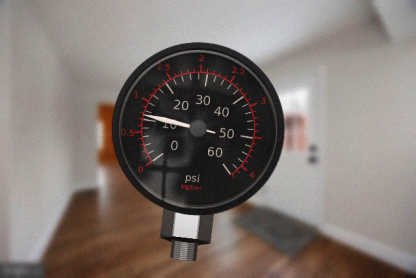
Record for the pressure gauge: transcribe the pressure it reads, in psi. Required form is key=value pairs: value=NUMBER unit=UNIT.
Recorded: value=11 unit=psi
